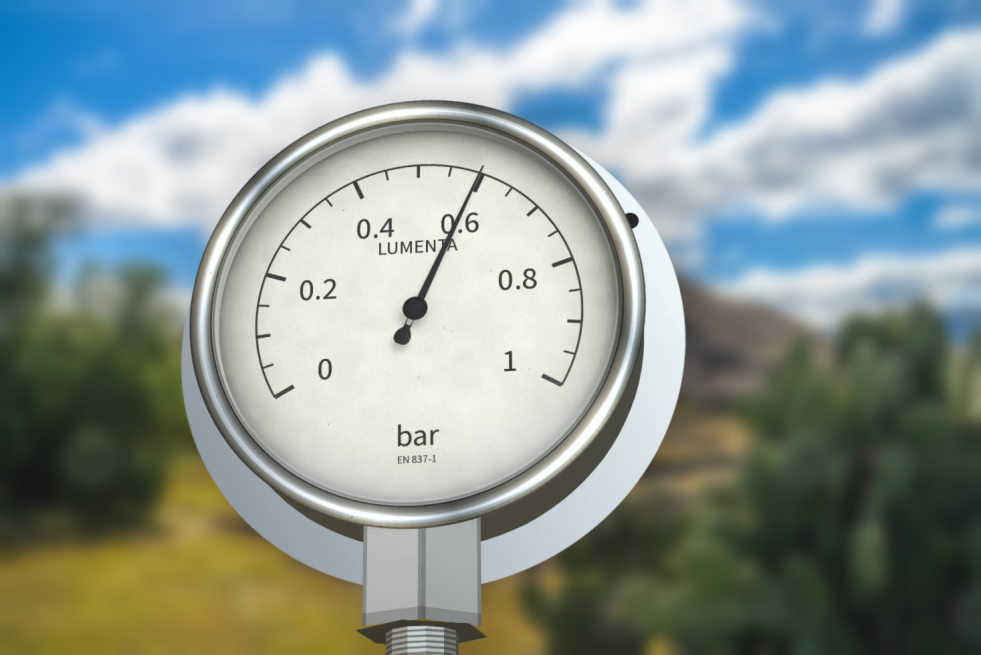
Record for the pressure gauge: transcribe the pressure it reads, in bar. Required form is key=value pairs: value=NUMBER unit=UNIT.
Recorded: value=0.6 unit=bar
